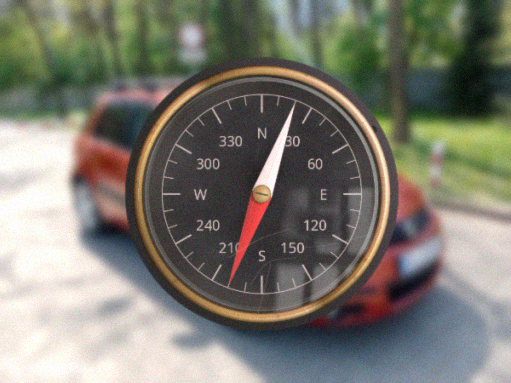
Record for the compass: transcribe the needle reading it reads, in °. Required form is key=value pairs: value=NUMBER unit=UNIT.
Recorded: value=200 unit=°
